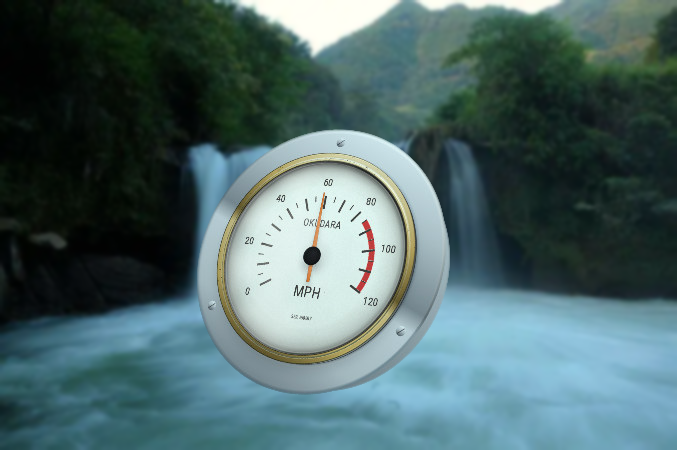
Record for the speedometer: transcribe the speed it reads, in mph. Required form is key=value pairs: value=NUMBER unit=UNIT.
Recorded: value=60 unit=mph
